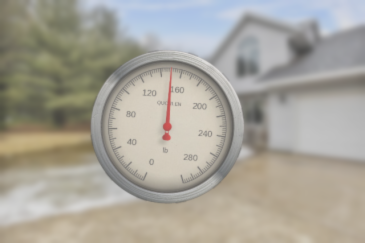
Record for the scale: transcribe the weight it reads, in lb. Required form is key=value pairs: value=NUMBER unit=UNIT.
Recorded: value=150 unit=lb
